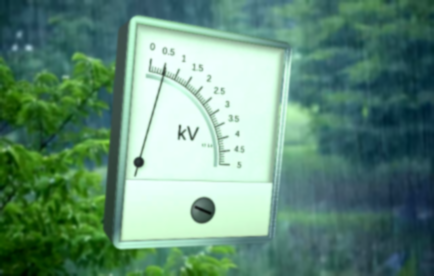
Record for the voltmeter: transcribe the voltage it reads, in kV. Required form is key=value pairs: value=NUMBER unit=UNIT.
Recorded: value=0.5 unit=kV
